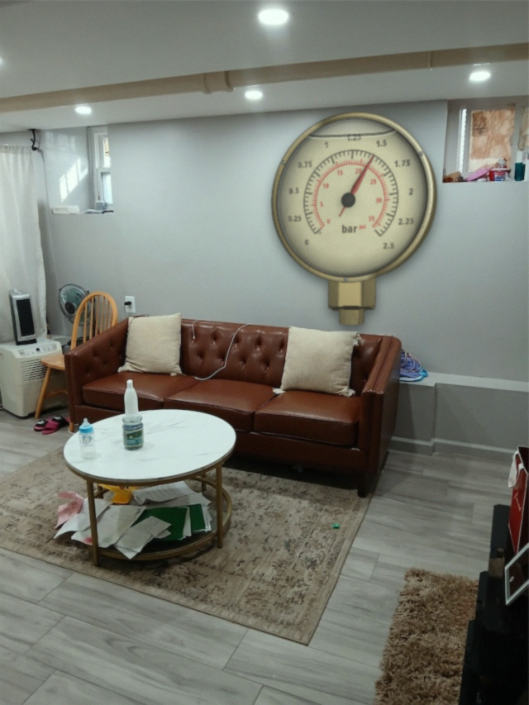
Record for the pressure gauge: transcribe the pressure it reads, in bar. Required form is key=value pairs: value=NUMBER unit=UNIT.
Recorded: value=1.5 unit=bar
